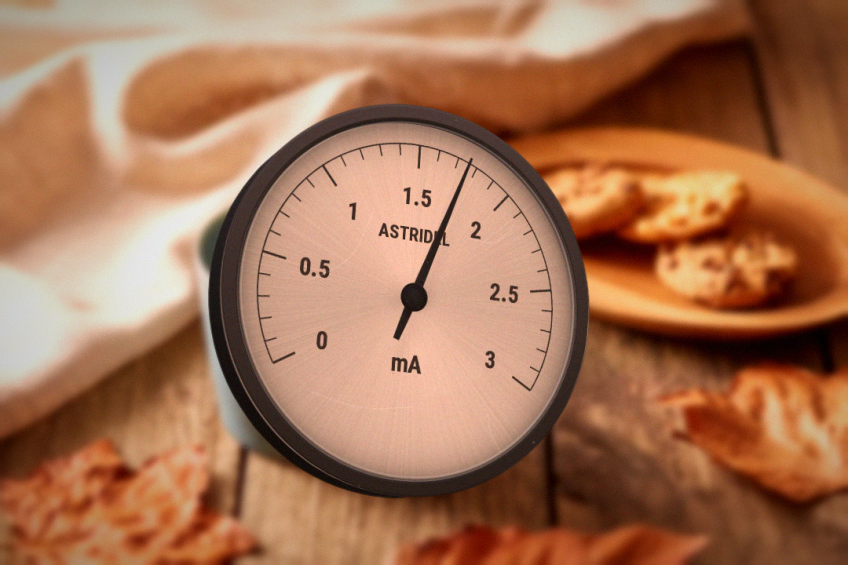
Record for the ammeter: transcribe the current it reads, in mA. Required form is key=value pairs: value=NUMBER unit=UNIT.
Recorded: value=1.75 unit=mA
